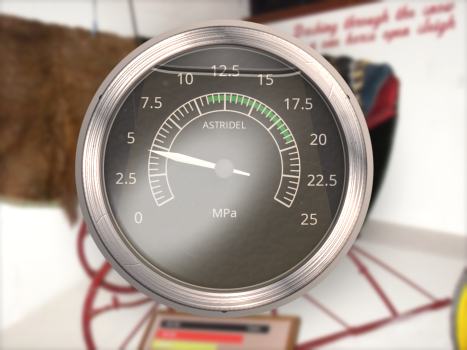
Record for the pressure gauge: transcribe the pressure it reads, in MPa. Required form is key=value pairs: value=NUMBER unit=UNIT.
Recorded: value=4.5 unit=MPa
